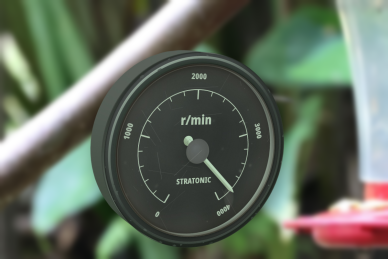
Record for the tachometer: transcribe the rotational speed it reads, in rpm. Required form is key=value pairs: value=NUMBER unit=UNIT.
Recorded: value=3800 unit=rpm
